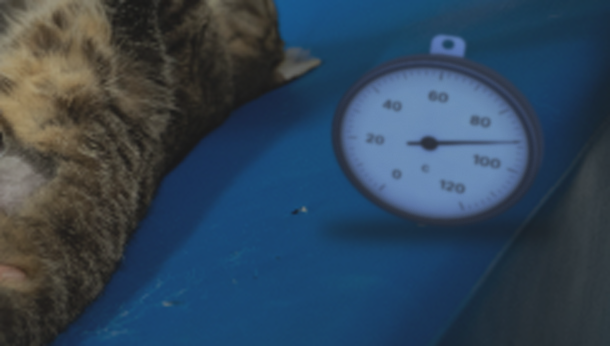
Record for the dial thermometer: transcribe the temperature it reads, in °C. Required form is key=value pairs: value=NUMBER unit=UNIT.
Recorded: value=90 unit=°C
